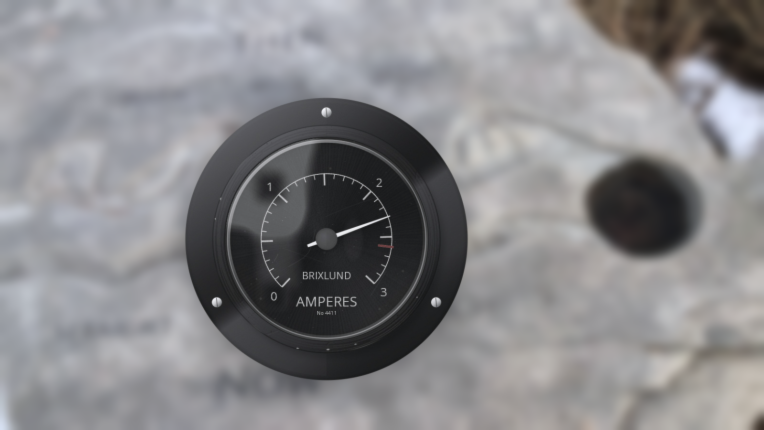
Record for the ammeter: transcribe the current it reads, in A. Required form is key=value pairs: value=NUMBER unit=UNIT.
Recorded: value=2.3 unit=A
